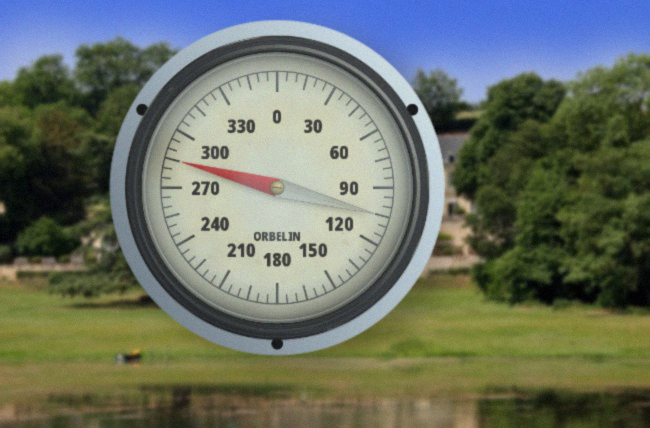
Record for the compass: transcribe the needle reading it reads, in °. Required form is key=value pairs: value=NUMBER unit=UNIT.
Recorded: value=285 unit=°
